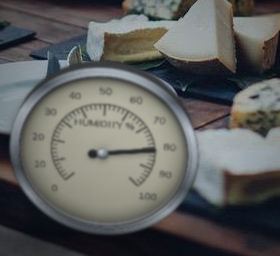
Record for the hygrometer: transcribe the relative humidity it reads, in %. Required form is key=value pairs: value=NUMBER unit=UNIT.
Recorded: value=80 unit=%
